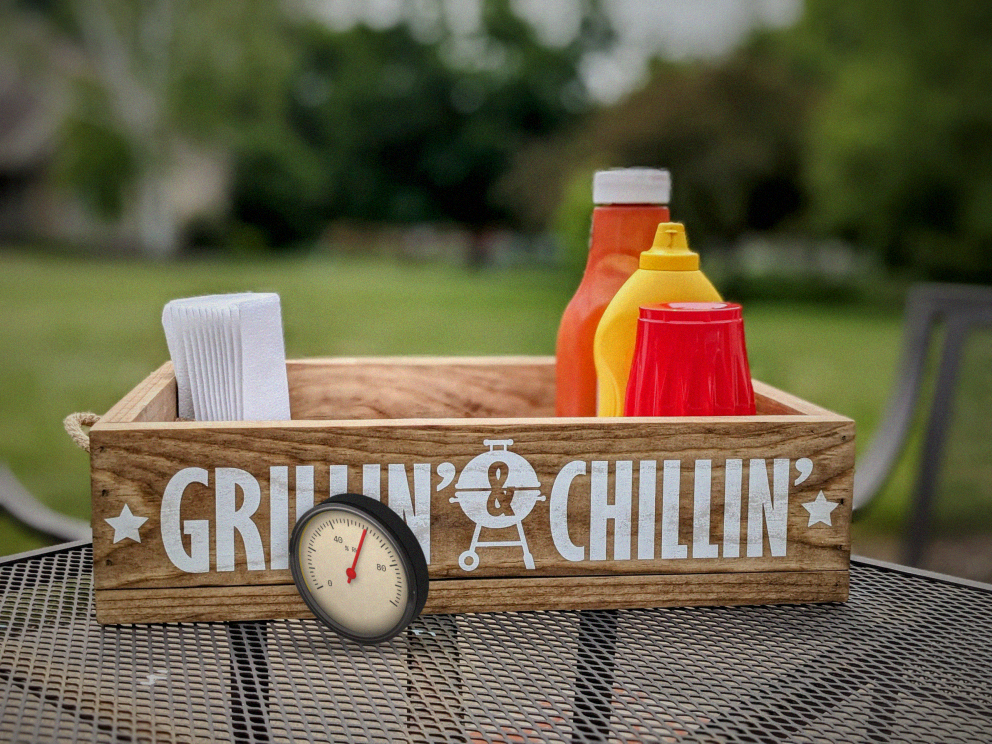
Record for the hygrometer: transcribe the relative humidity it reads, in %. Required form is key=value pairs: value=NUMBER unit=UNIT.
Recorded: value=60 unit=%
